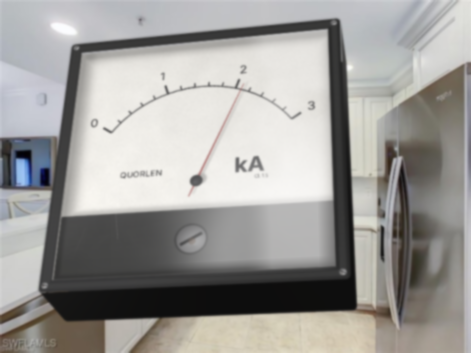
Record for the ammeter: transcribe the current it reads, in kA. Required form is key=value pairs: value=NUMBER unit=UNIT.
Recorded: value=2.1 unit=kA
